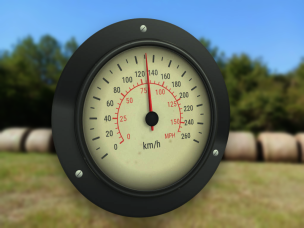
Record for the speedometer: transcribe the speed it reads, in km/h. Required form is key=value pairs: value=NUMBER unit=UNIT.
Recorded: value=130 unit=km/h
